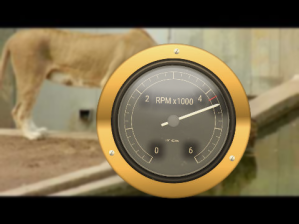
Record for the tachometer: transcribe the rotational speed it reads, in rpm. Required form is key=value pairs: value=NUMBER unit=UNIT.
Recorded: value=4400 unit=rpm
